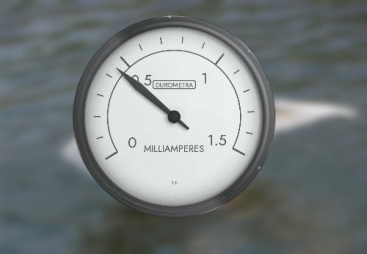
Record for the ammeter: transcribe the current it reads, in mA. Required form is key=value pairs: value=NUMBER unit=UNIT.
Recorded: value=0.45 unit=mA
